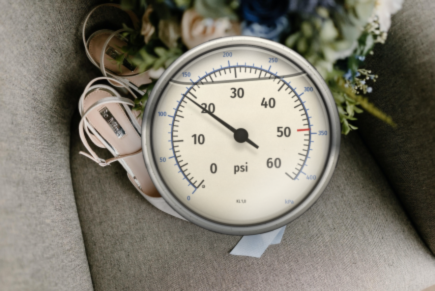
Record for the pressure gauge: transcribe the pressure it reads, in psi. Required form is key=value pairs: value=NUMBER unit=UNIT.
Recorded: value=19 unit=psi
